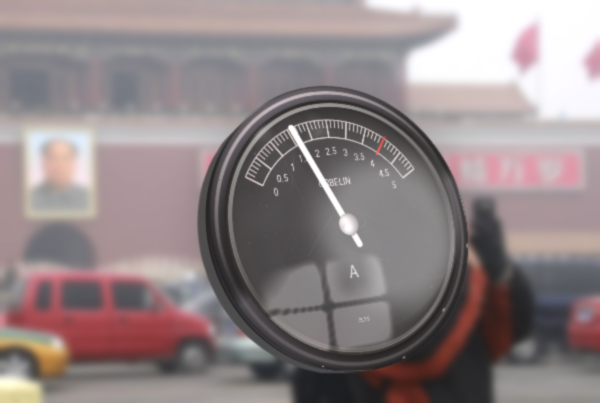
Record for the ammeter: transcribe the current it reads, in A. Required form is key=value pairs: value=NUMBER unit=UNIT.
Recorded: value=1.5 unit=A
